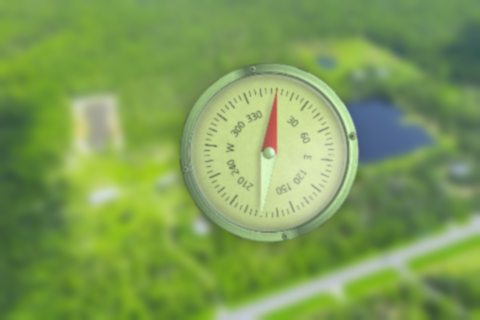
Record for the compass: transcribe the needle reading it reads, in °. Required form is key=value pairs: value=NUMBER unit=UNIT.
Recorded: value=0 unit=°
